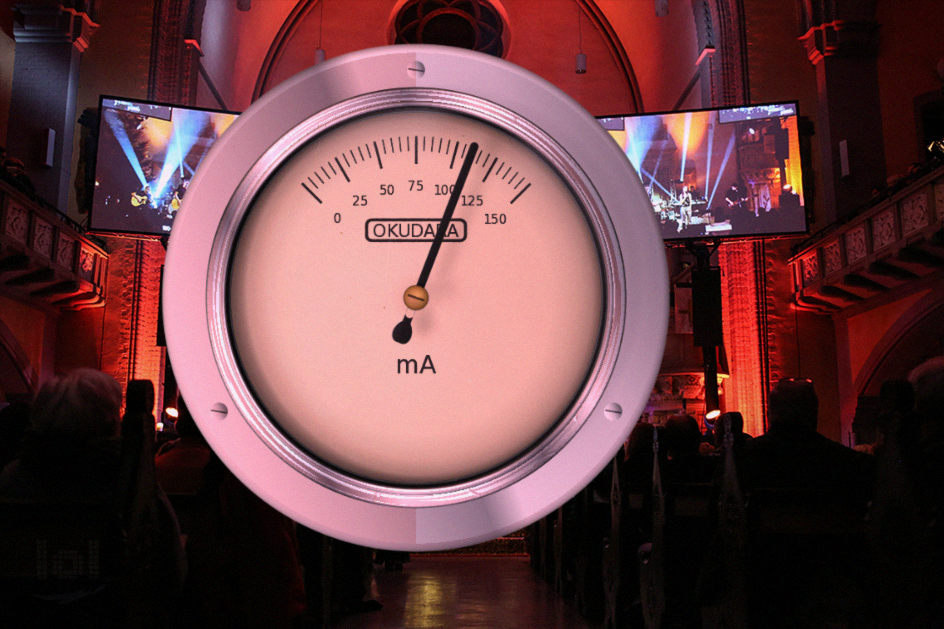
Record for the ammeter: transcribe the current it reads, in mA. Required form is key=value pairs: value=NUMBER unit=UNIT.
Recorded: value=110 unit=mA
